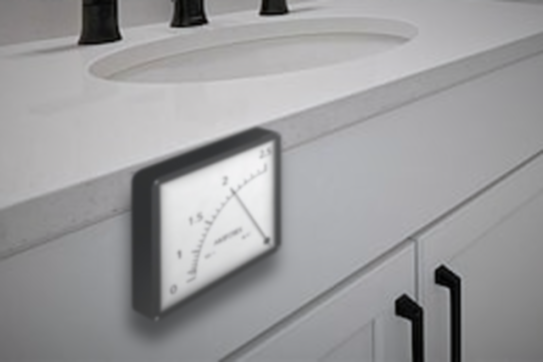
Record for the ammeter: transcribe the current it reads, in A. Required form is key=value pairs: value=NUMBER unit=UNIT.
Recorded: value=2 unit=A
